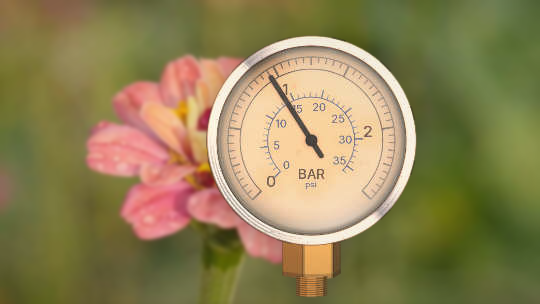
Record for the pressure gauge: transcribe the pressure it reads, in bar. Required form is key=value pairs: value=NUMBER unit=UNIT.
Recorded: value=0.95 unit=bar
